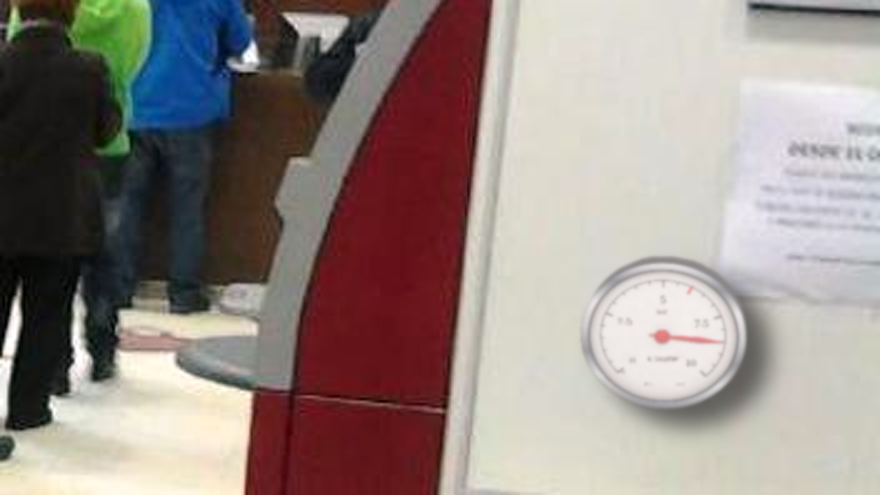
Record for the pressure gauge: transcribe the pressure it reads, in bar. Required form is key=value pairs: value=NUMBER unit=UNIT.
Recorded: value=8.5 unit=bar
